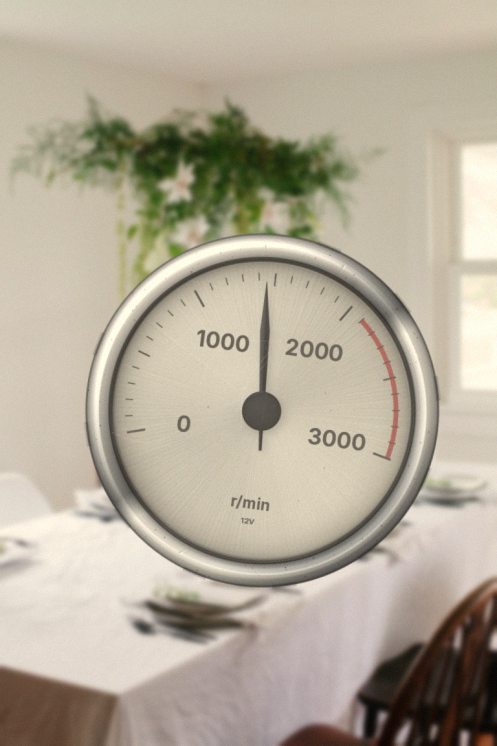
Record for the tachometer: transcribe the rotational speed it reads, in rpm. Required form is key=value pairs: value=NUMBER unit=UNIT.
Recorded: value=1450 unit=rpm
